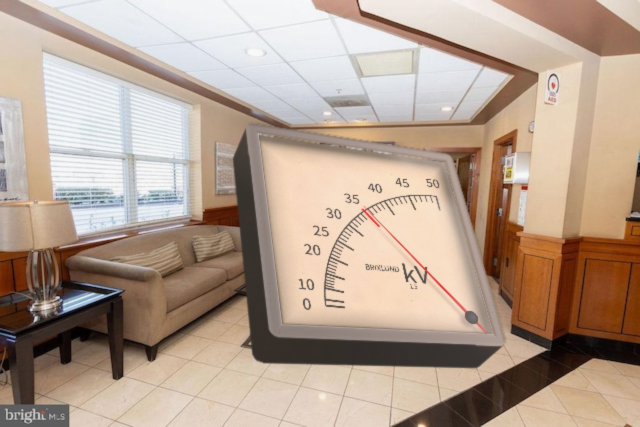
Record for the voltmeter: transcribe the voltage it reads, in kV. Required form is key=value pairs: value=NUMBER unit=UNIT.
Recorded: value=35 unit=kV
